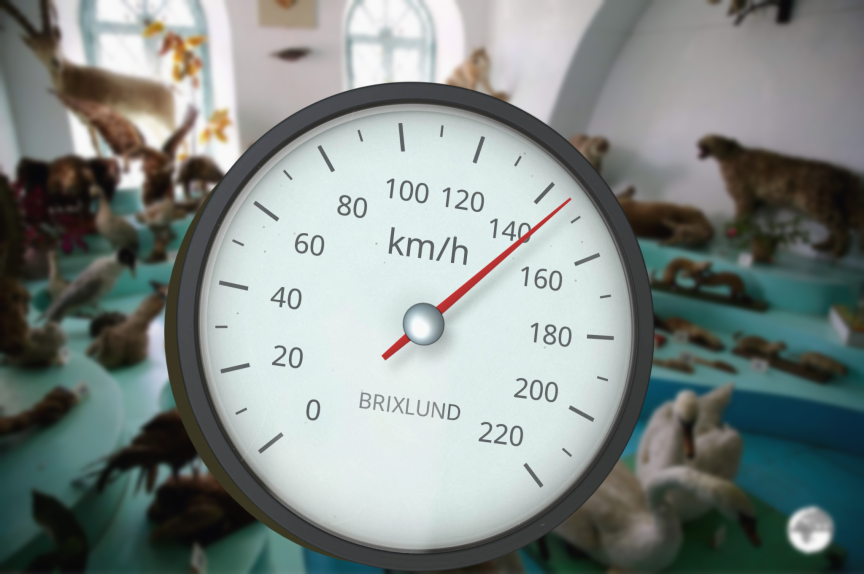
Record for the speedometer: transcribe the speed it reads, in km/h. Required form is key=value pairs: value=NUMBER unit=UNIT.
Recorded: value=145 unit=km/h
